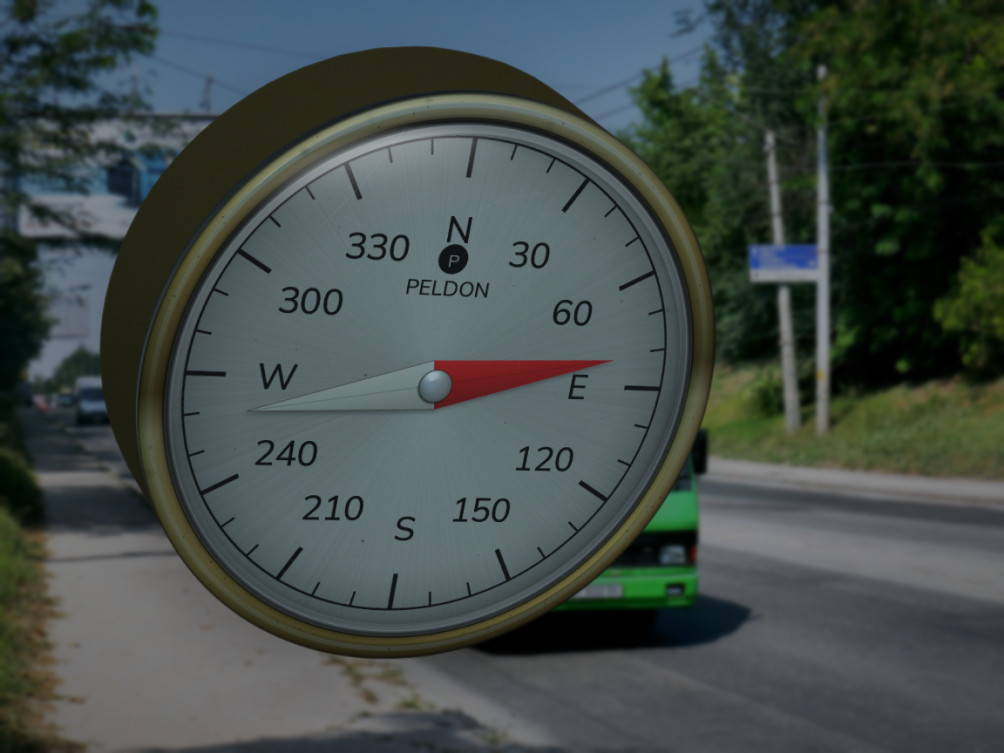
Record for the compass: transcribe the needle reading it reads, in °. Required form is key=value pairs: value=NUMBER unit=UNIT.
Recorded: value=80 unit=°
